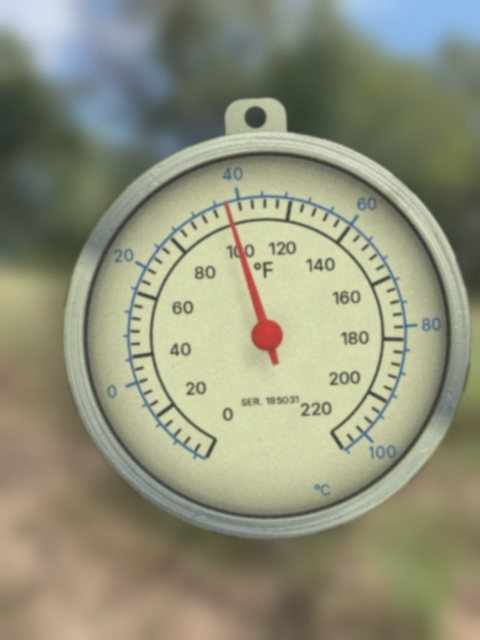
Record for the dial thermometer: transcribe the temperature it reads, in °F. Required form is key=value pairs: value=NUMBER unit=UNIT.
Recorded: value=100 unit=°F
